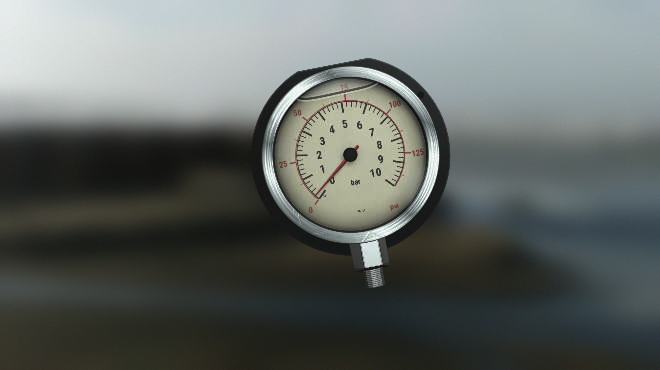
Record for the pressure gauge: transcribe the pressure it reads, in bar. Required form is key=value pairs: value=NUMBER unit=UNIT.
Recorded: value=0.2 unit=bar
